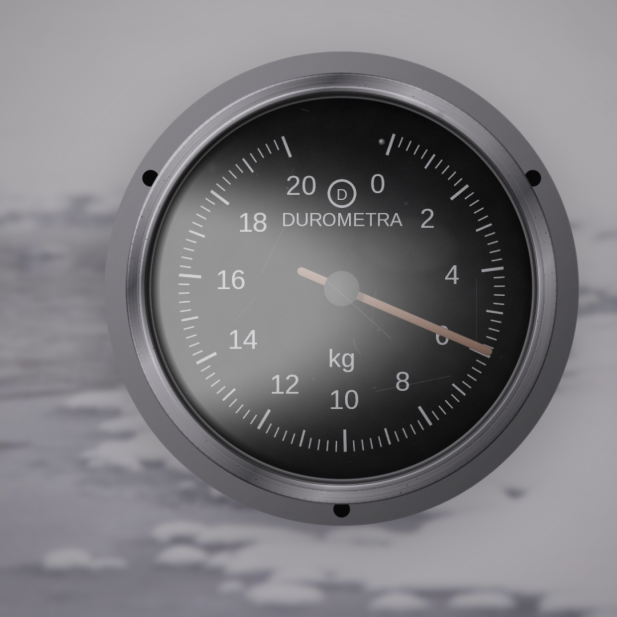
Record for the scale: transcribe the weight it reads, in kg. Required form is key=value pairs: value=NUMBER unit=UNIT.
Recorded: value=5.9 unit=kg
